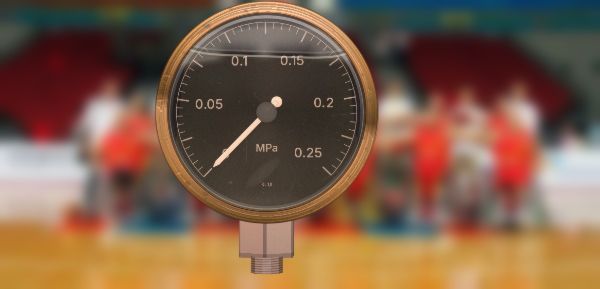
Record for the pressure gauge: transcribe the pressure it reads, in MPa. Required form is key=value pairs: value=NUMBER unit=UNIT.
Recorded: value=0 unit=MPa
